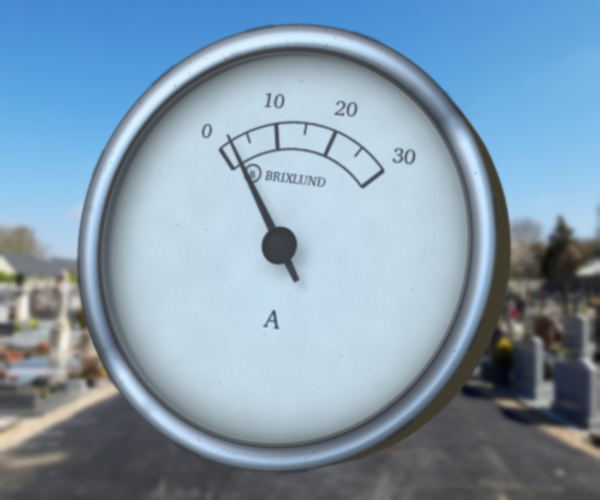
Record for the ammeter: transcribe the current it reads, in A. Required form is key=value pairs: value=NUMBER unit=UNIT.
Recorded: value=2.5 unit=A
